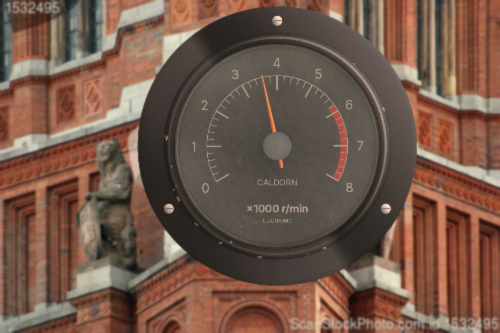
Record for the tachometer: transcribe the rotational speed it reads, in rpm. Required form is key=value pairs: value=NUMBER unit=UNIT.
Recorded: value=3600 unit=rpm
